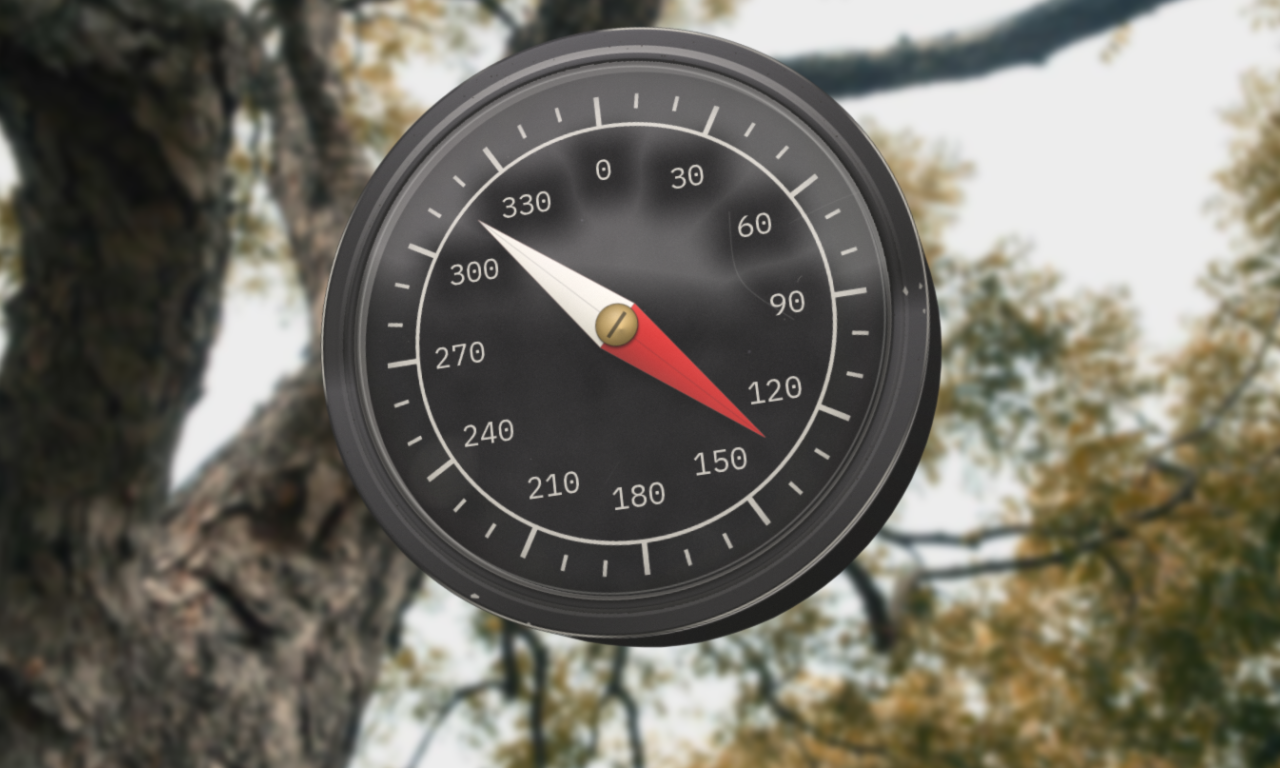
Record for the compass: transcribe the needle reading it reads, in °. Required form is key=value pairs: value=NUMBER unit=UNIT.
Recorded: value=135 unit=°
